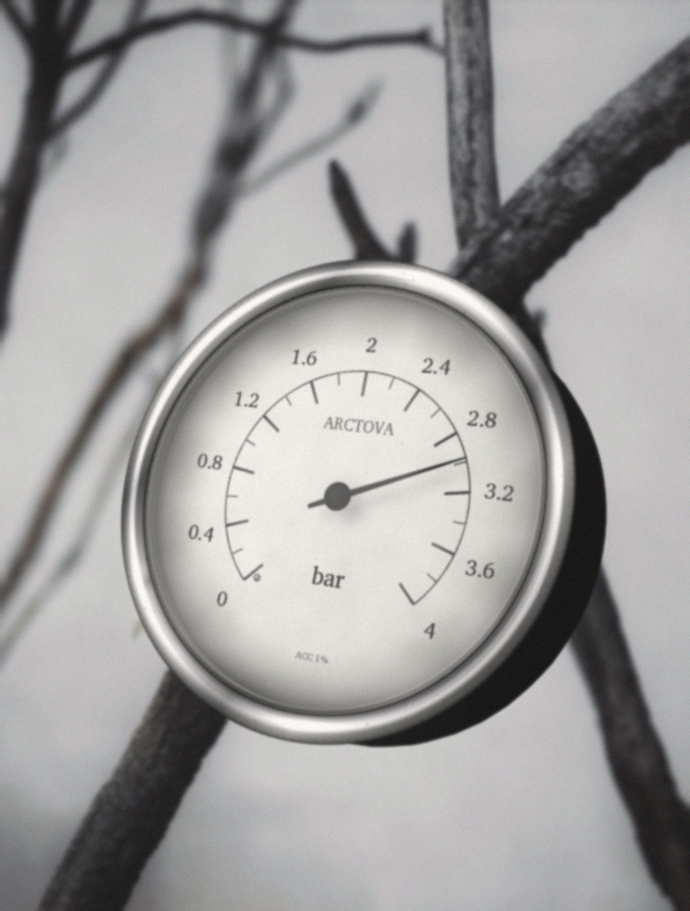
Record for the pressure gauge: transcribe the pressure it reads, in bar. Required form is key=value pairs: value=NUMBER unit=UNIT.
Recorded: value=3 unit=bar
